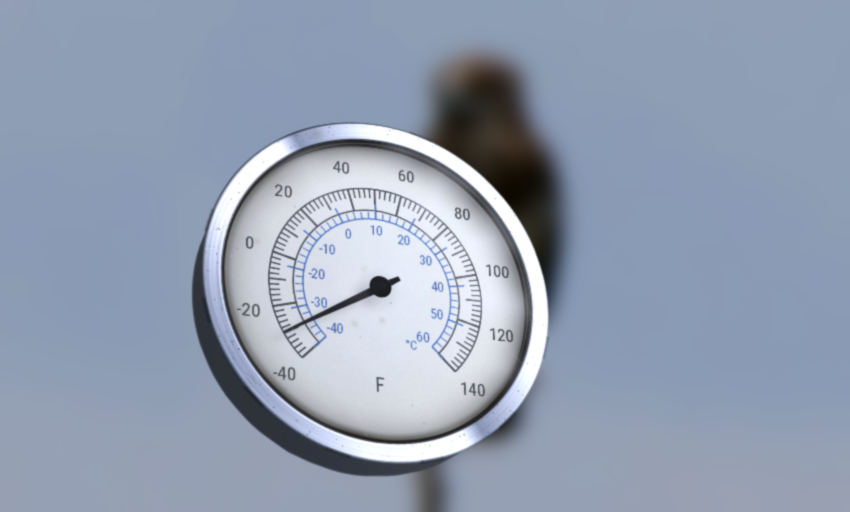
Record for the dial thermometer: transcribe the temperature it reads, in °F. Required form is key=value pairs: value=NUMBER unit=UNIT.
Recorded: value=-30 unit=°F
